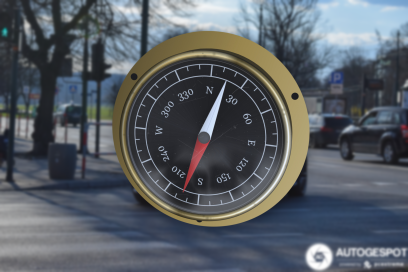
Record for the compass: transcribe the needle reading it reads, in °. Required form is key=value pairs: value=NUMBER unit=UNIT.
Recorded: value=195 unit=°
